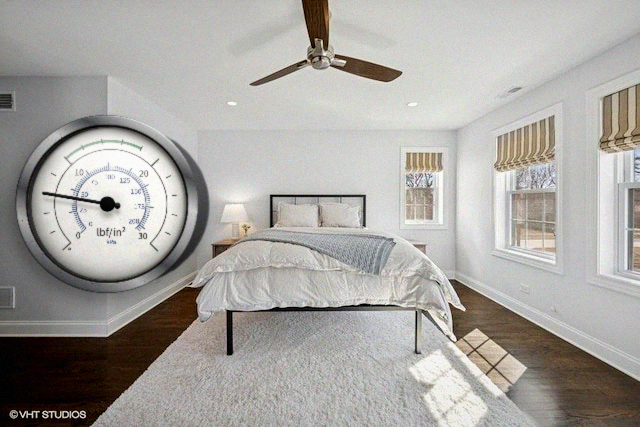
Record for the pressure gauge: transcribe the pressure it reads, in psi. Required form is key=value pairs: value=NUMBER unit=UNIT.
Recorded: value=6 unit=psi
